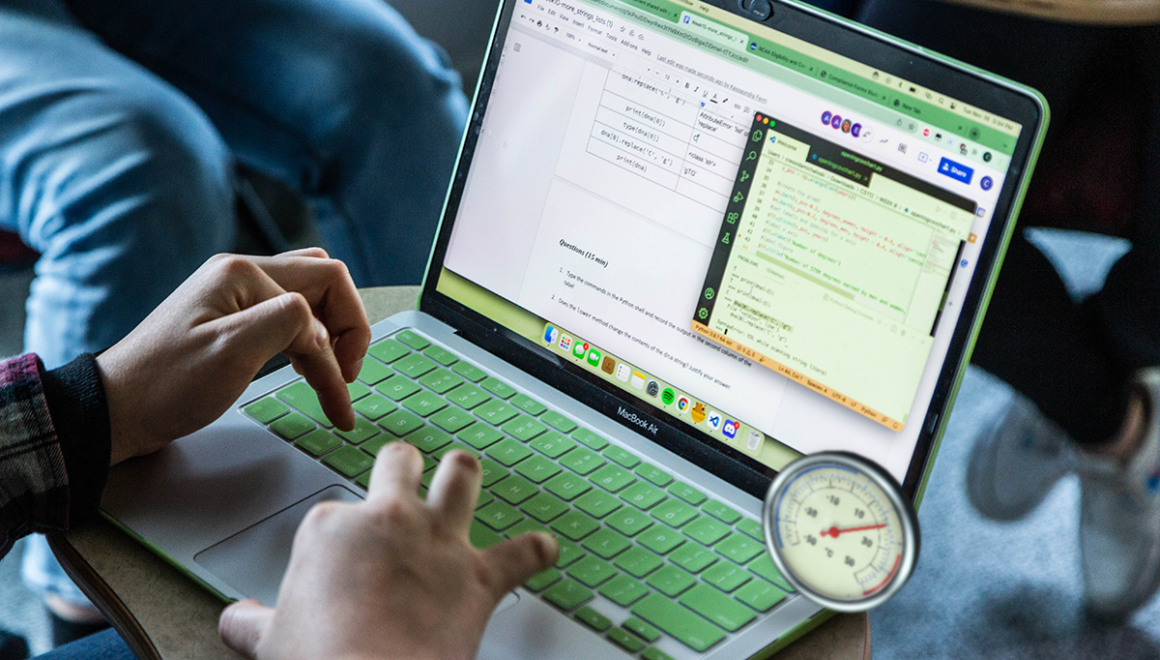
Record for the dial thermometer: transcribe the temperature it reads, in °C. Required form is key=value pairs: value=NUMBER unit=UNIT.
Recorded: value=20 unit=°C
